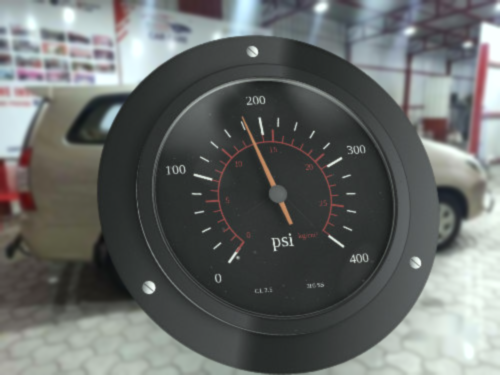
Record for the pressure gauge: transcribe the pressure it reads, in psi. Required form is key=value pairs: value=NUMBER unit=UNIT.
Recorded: value=180 unit=psi
